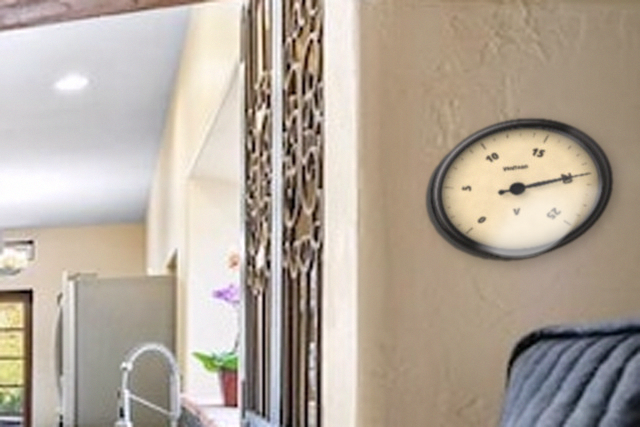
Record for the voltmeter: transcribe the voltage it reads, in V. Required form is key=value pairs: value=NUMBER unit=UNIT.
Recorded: value=20 unit=V
